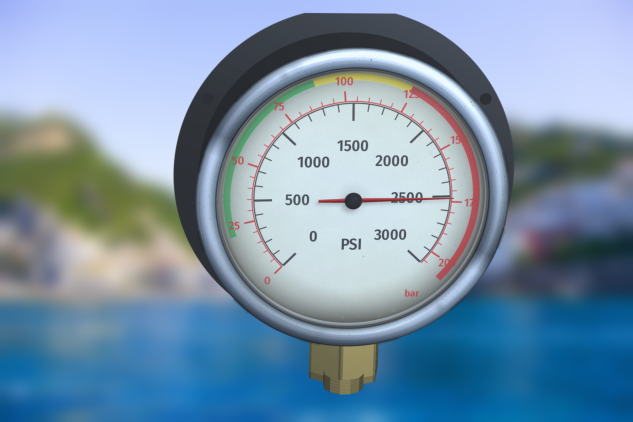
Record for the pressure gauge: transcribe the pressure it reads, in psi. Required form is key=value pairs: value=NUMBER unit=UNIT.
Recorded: value=2500 unit=psi
